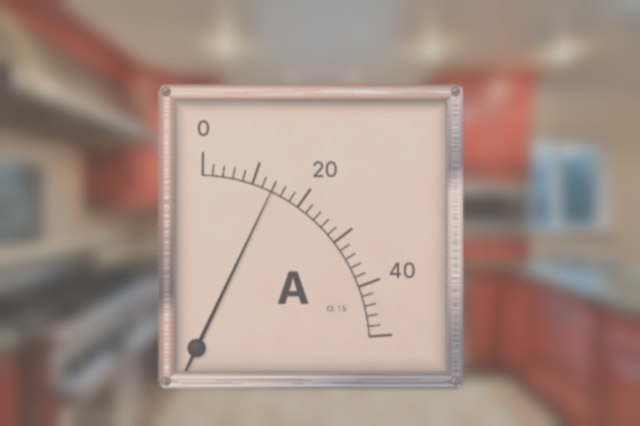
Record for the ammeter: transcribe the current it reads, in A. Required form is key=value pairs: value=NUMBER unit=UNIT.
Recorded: value=14 unit=A
